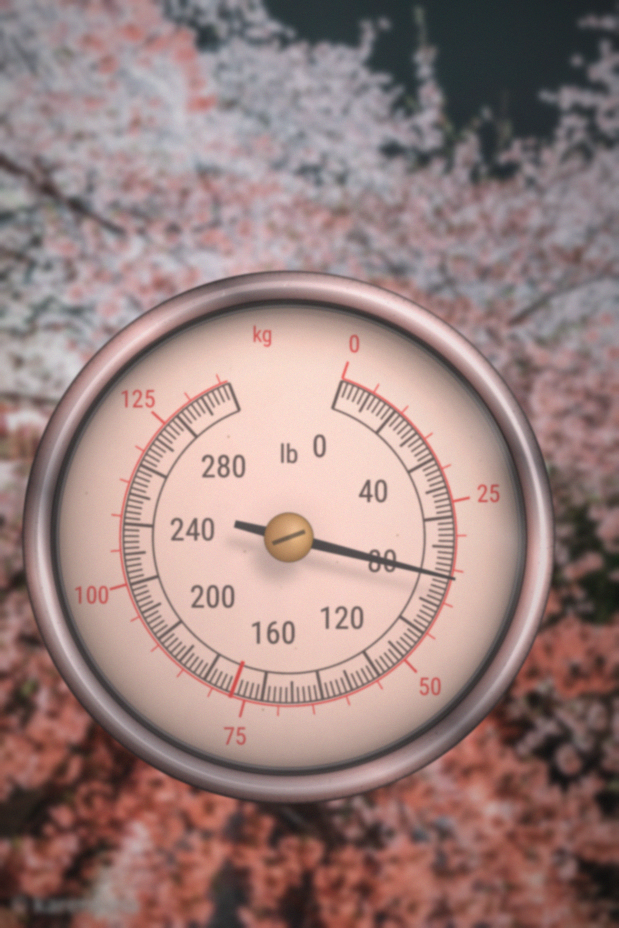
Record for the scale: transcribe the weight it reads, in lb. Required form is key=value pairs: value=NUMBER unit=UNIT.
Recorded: value=80 unit=lb
